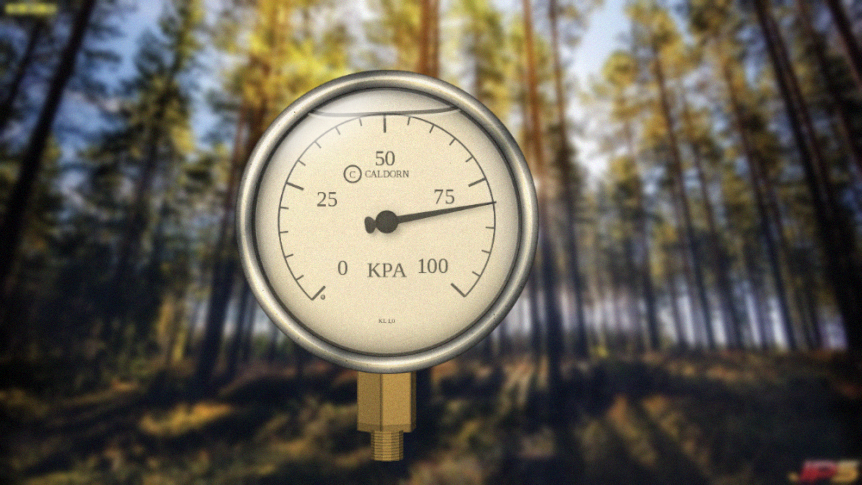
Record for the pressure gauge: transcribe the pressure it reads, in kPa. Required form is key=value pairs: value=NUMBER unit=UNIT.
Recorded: value=80 unit=kPa
